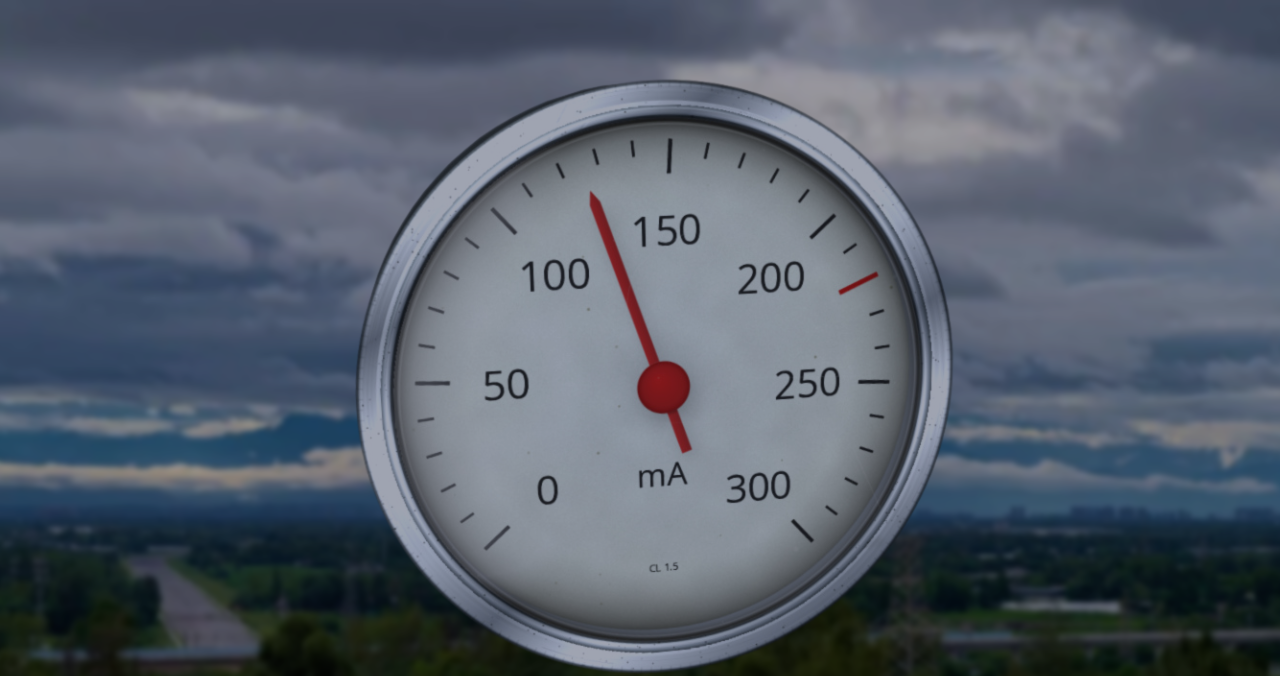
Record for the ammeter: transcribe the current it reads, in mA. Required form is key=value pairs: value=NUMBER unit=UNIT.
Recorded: value=125 unit=mA
